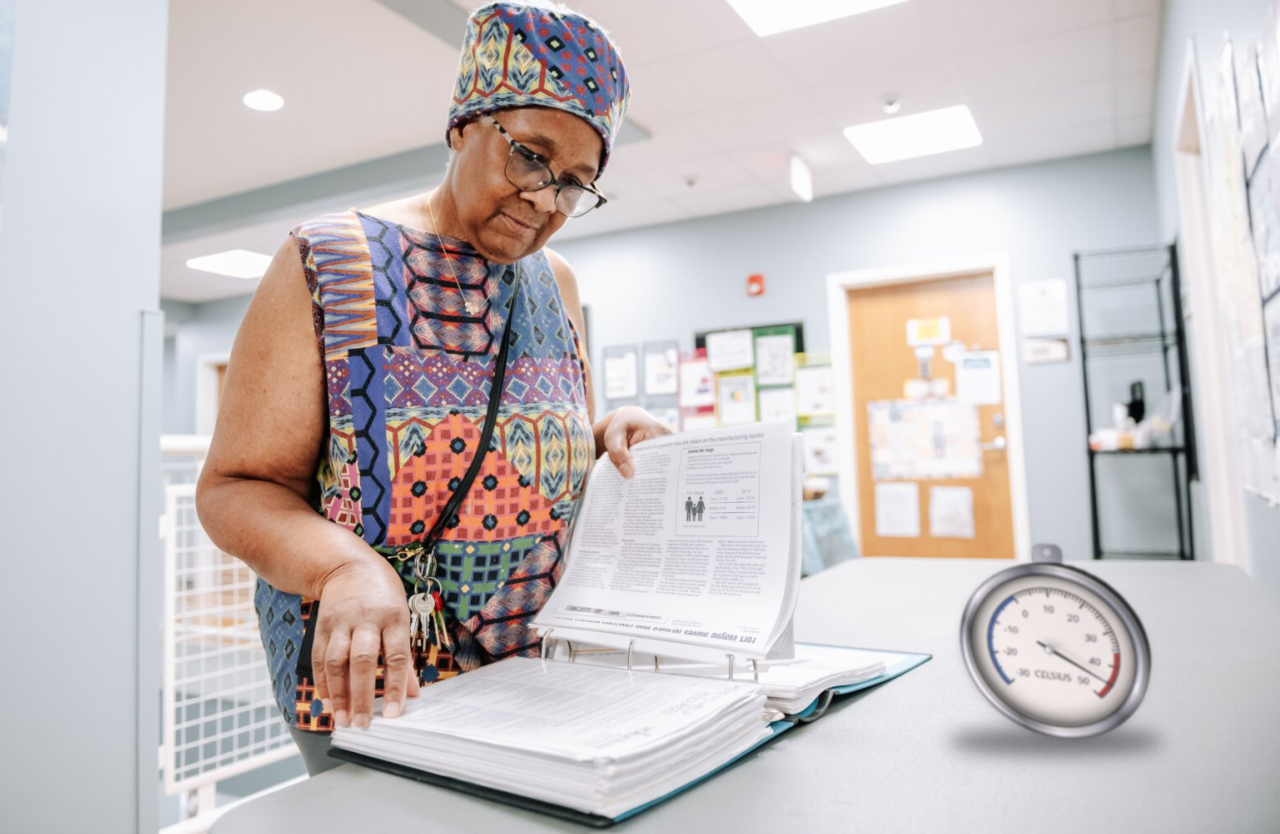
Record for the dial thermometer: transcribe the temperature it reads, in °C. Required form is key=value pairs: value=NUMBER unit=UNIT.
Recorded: value=45 unit=°C
